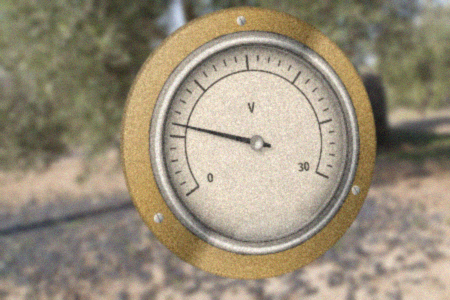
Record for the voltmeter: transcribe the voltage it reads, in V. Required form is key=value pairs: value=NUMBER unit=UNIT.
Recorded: value=6 unit=V
